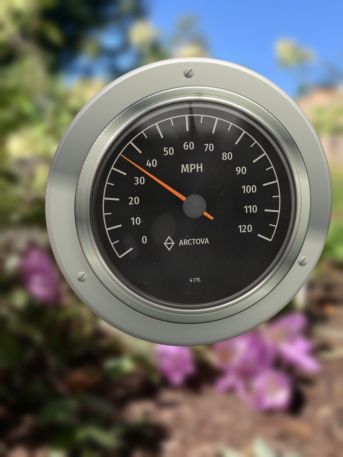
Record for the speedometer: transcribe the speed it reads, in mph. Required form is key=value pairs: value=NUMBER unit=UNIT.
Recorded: value=35 unit=mph
